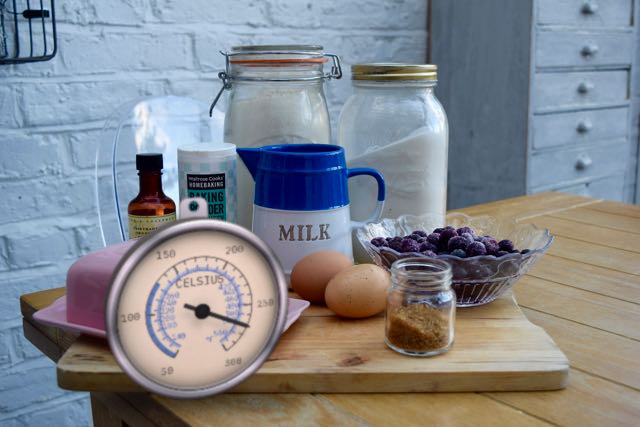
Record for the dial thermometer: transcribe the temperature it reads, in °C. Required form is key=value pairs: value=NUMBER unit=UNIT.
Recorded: value=270 unit=°C
